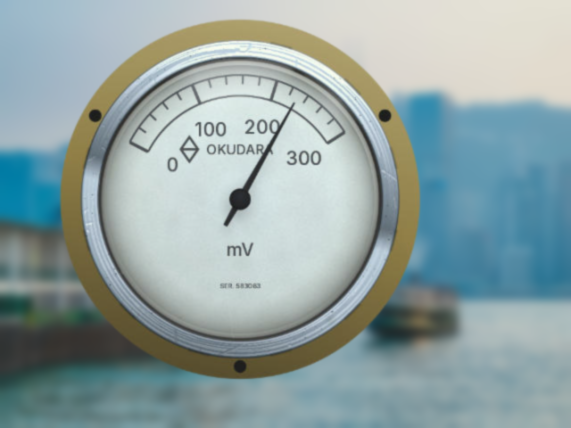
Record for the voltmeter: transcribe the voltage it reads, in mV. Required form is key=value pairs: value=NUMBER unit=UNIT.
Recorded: value=230 unit=mV
